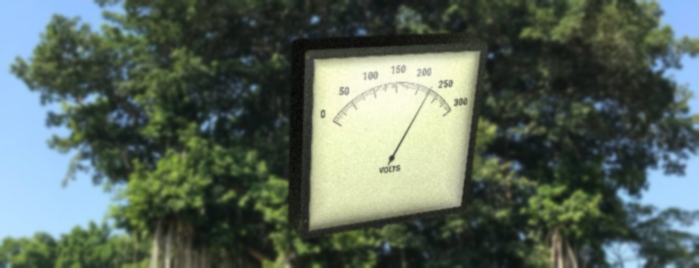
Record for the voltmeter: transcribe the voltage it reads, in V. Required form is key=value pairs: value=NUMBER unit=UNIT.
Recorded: value=225 unit=V
